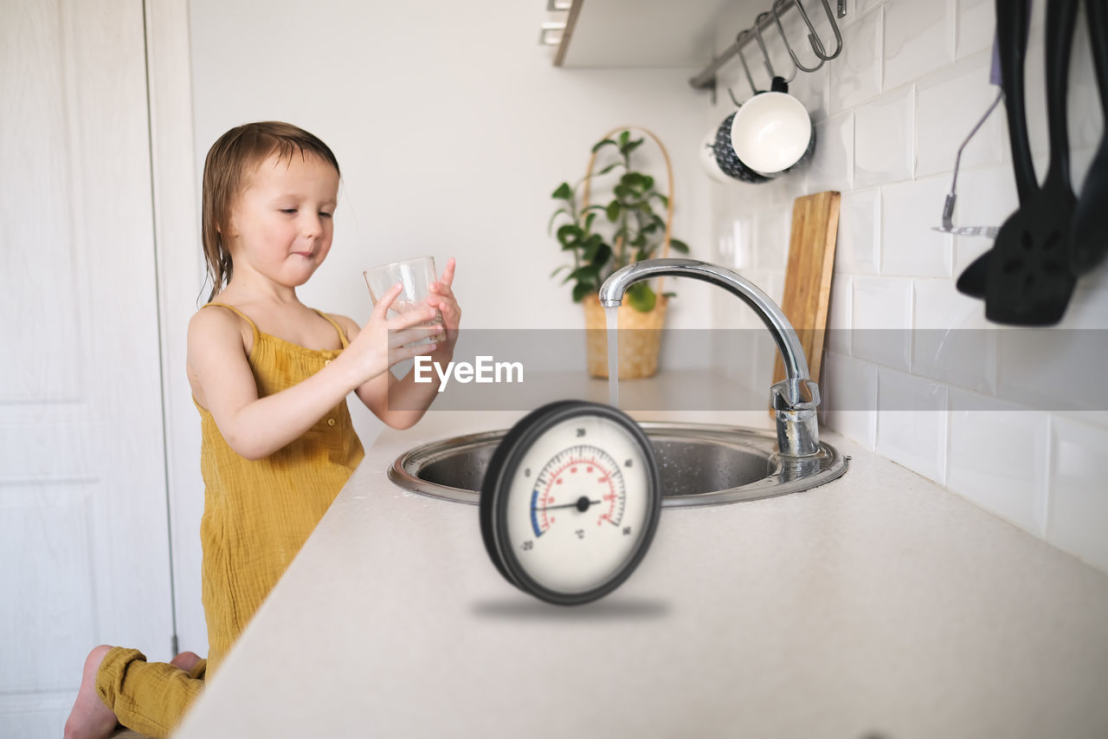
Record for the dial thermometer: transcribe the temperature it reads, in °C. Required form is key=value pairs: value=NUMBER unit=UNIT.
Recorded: value=-10 unit=°C
